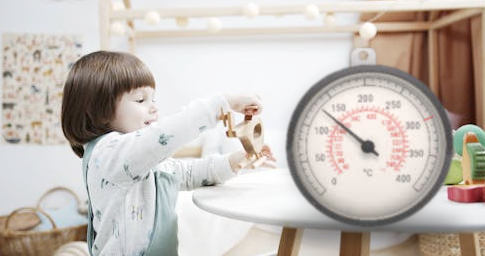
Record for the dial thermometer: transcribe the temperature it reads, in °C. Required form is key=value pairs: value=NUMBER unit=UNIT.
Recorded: value=130 unit=°C
